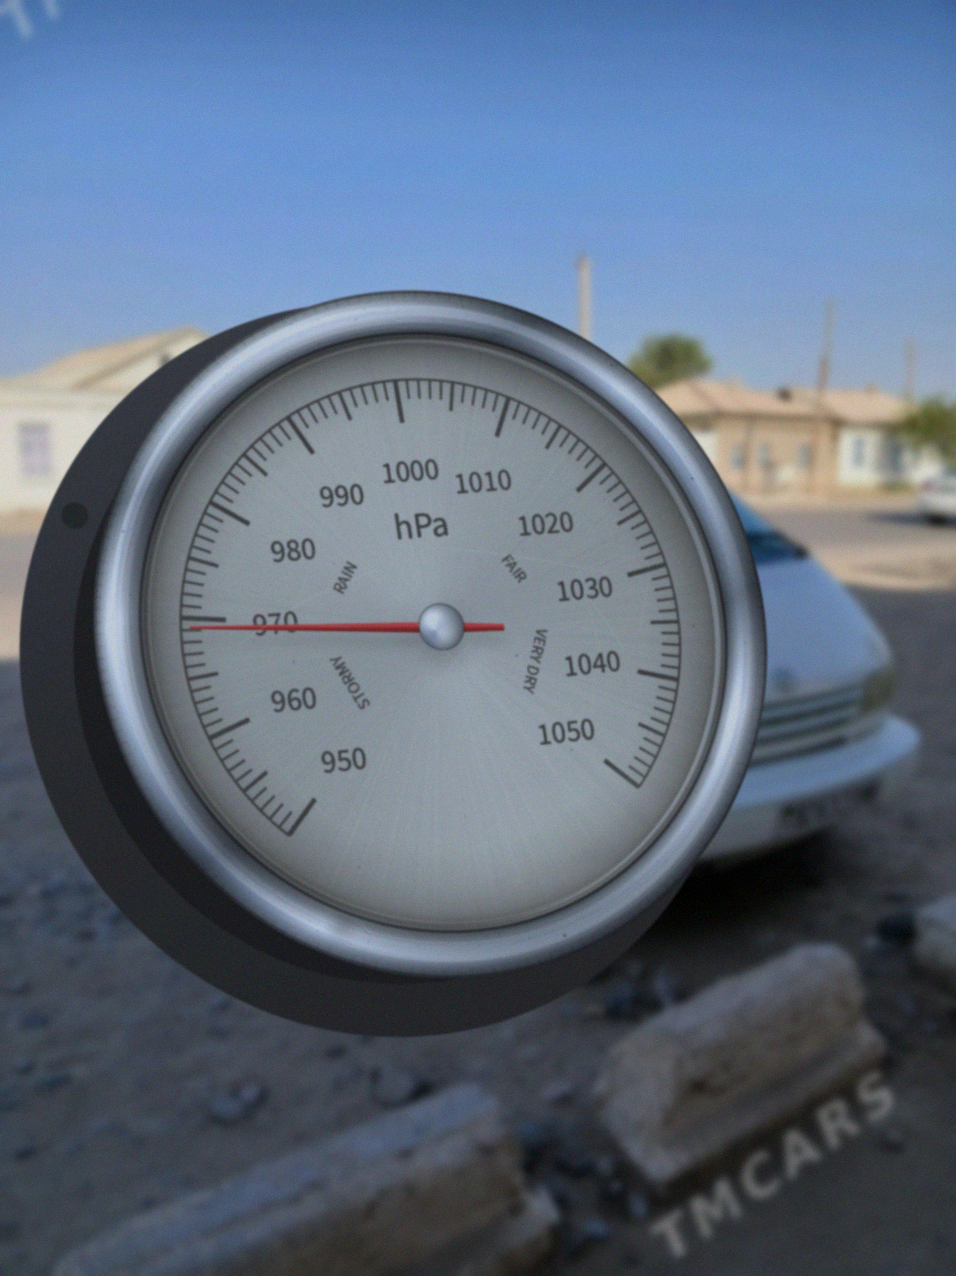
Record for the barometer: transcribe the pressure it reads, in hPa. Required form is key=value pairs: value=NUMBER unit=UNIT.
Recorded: value=969 unit=hPa
